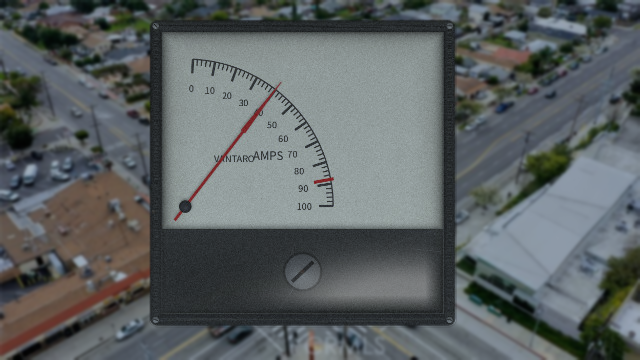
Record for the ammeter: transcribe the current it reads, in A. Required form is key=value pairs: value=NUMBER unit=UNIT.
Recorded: value=40 unit=A
